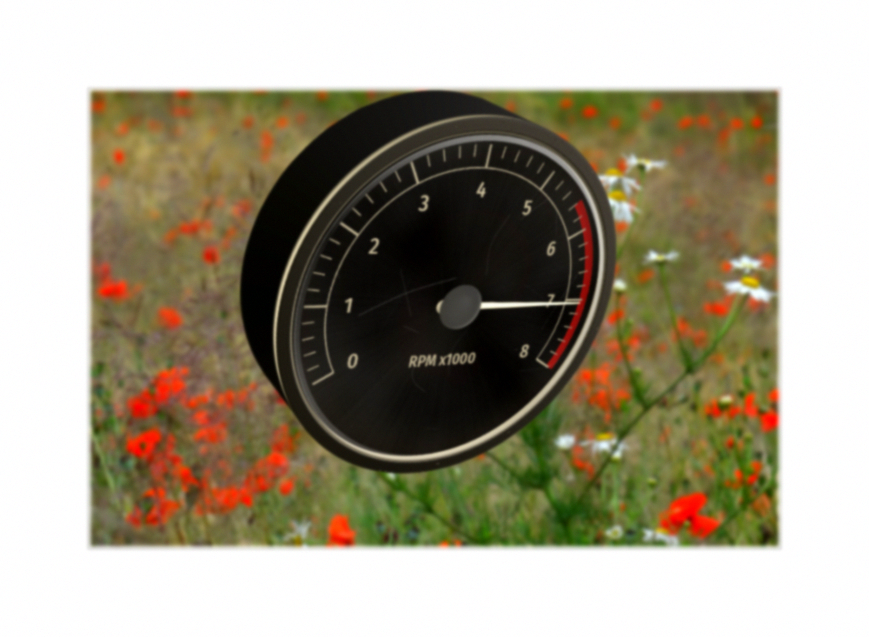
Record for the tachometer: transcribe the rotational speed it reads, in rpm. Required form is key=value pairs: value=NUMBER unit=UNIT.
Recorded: value=7000 unit=rpm
